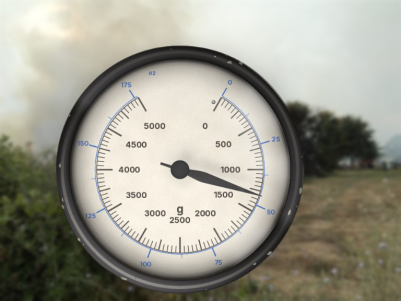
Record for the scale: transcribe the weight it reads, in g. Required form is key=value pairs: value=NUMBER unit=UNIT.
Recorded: value=1300 unit=g
